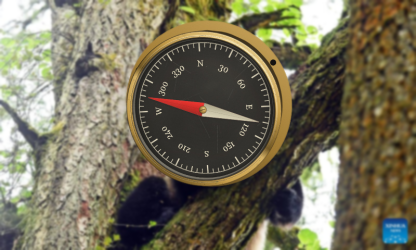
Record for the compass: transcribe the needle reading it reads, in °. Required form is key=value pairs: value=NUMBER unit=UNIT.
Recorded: value=285 unit=°
